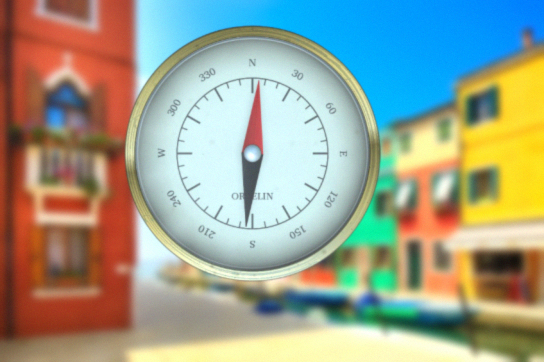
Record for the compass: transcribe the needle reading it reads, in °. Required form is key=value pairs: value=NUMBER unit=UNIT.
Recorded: value=5 unit=°
